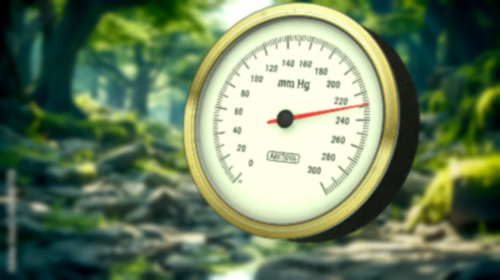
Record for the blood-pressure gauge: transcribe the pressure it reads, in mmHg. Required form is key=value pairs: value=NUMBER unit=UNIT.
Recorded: value=230 unit=mmHg
